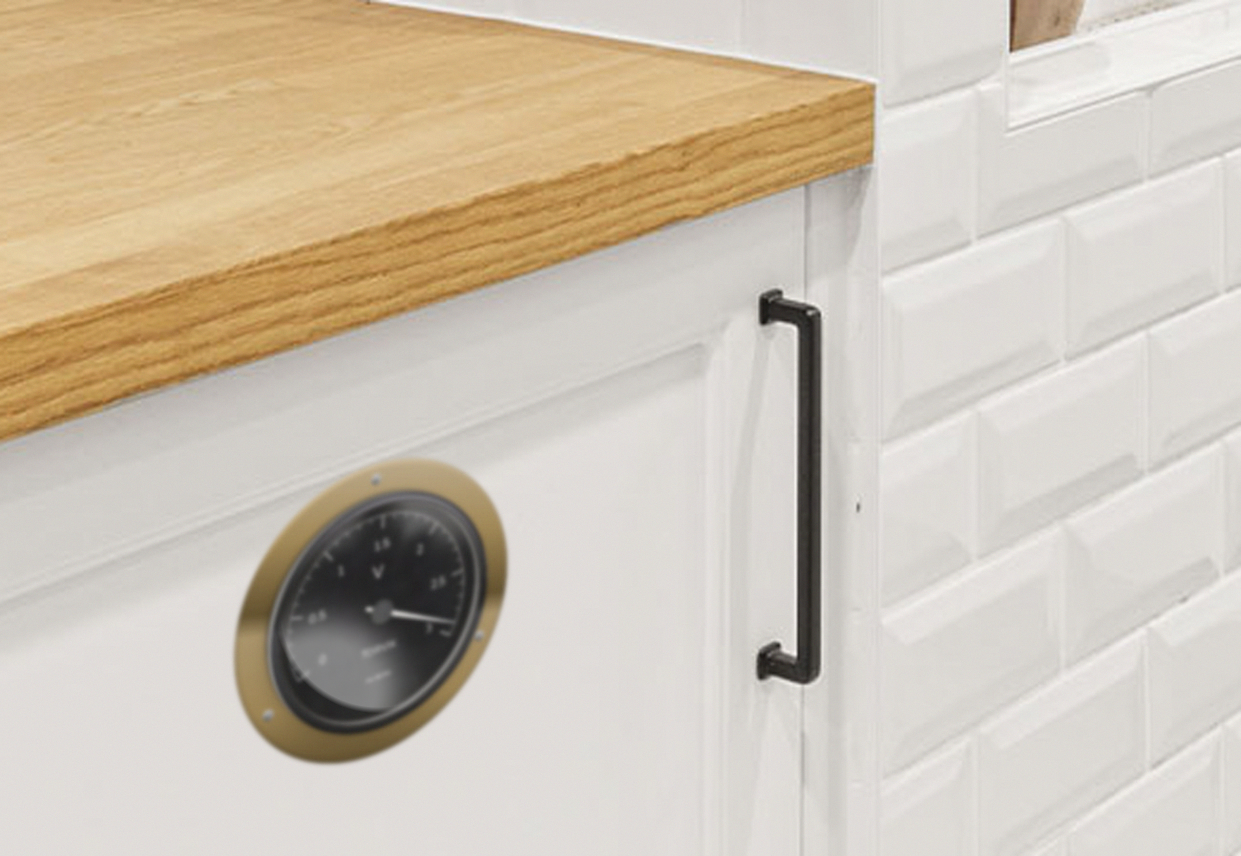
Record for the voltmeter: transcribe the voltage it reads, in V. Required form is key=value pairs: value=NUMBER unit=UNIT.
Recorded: value=2.9 unit=V
